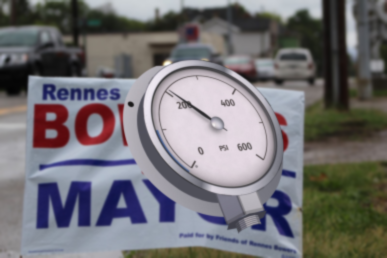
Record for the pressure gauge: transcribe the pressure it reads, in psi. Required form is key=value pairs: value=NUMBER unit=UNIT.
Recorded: value=200 unit=psi
